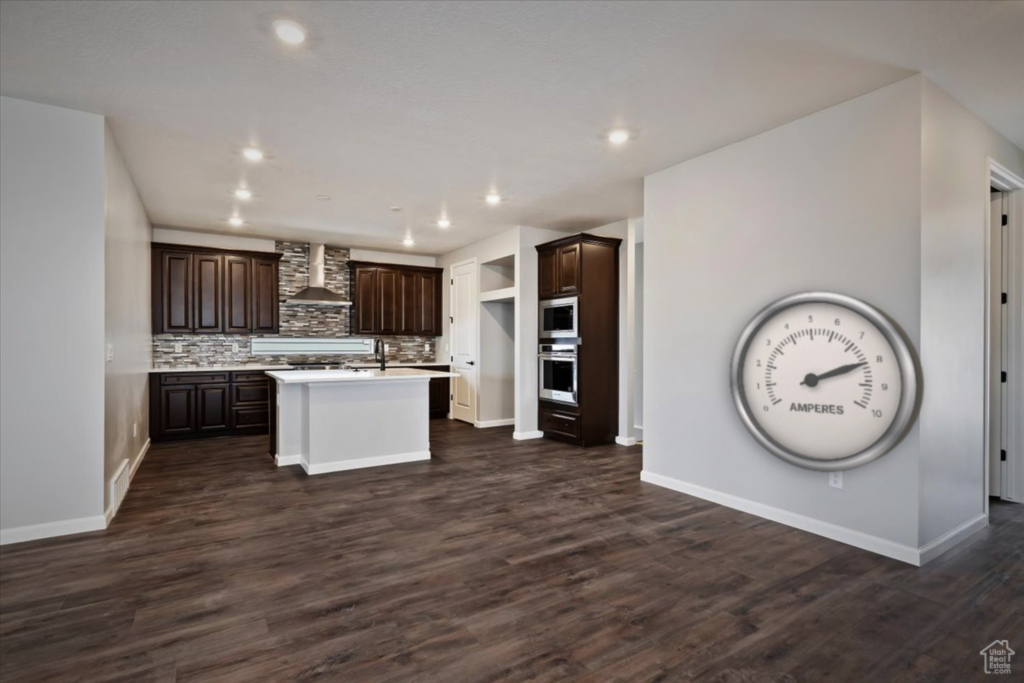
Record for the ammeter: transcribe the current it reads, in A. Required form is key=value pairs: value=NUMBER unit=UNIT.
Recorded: value=8 unit=A
